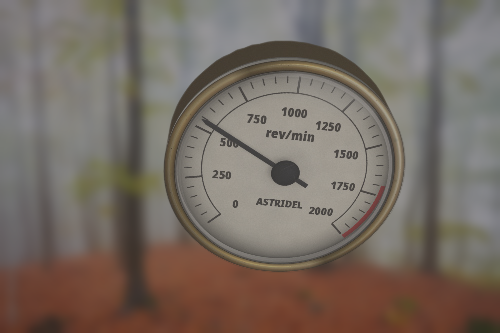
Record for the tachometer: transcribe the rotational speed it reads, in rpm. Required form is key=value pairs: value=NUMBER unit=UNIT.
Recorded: value=550 unit=rpm
